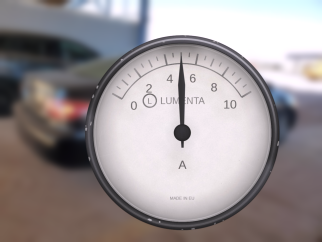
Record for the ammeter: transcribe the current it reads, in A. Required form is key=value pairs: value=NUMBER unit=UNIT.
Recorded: value=5 unit=A
